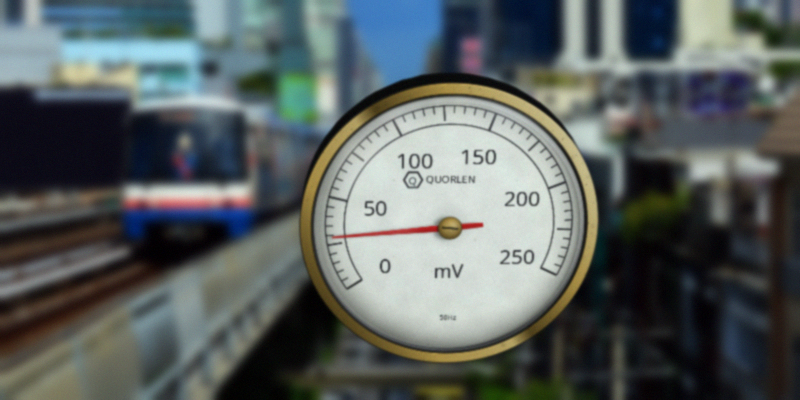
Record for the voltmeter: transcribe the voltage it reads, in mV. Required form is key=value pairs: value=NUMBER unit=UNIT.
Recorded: value=30 unit=mV
